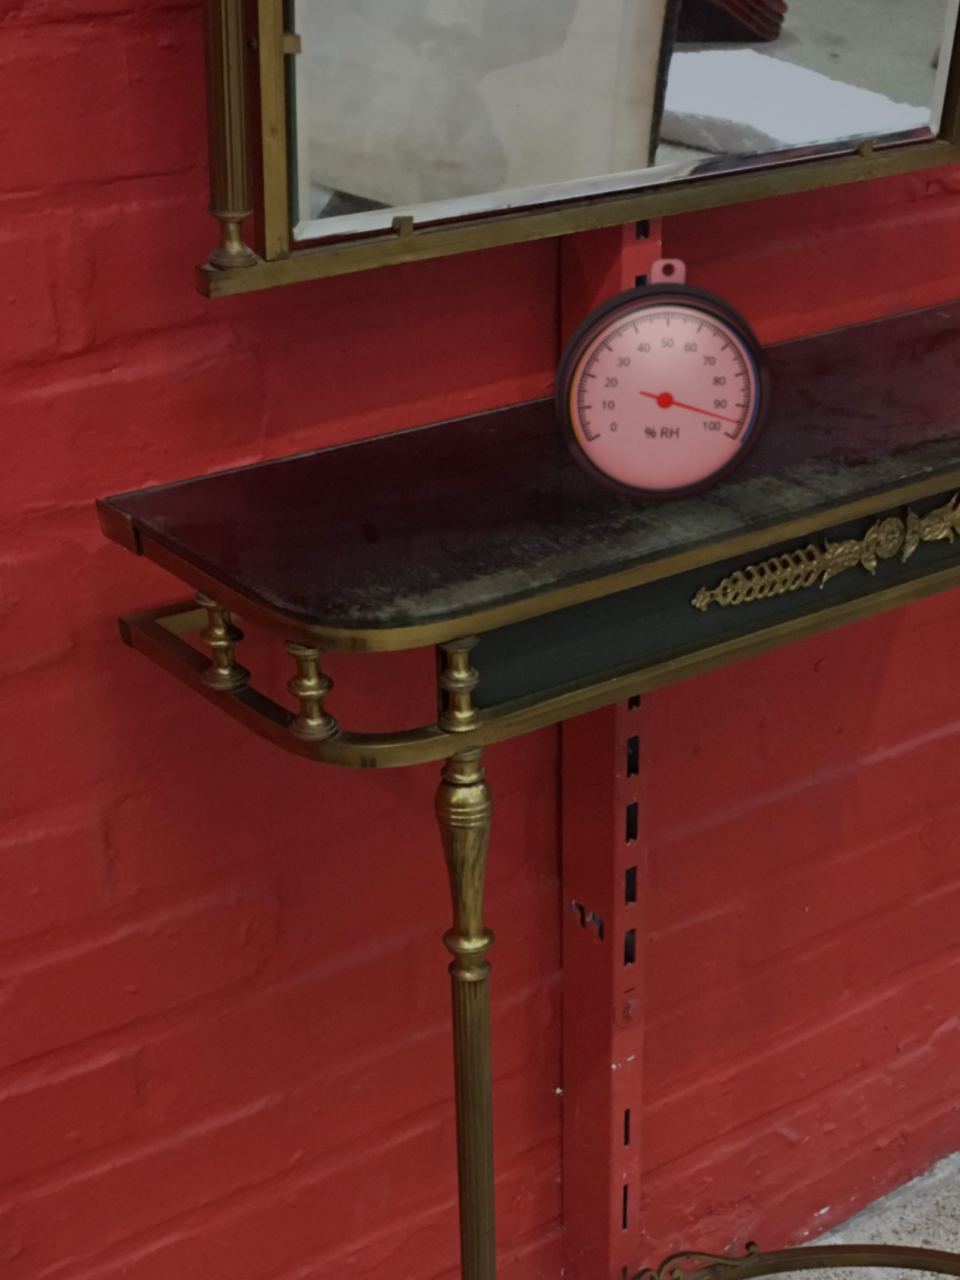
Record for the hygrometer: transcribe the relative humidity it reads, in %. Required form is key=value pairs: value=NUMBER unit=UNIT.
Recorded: value=95 unit=%
